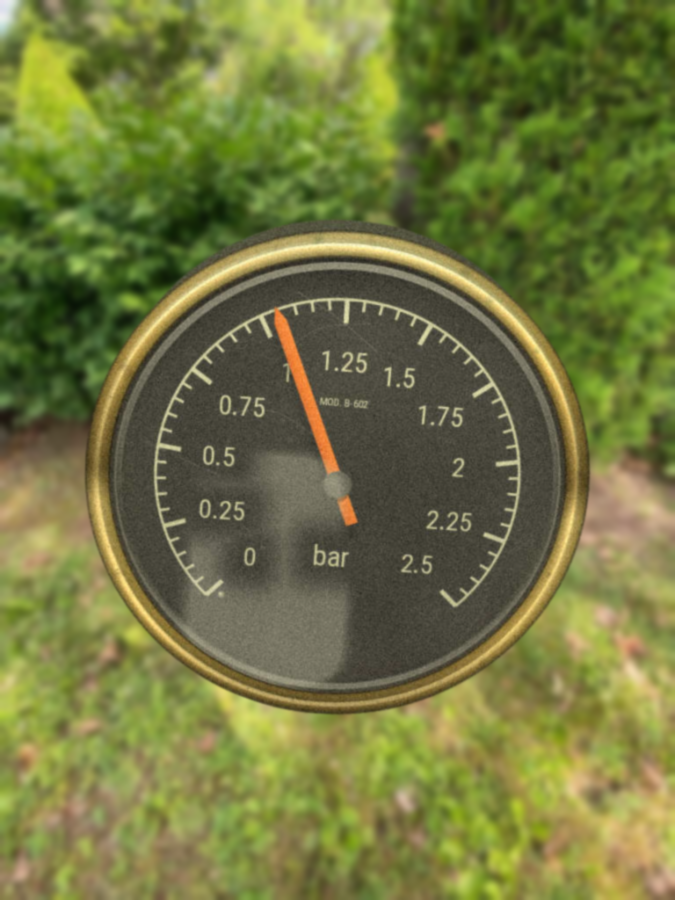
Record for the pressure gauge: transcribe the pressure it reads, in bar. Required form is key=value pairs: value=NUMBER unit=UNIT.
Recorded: value=1.05 unit=bar
